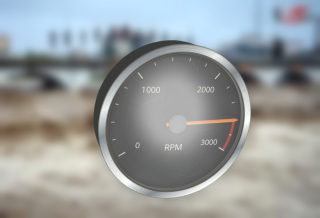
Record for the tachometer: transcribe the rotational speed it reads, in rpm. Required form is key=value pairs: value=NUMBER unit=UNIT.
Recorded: value=2600 unit=rpm
